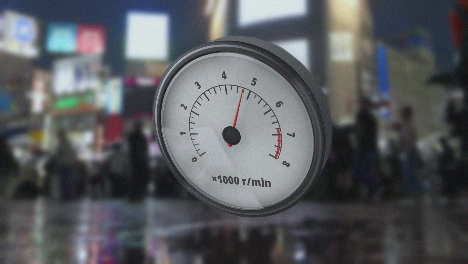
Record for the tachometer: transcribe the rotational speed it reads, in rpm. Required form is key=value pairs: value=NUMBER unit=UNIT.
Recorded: value=4750 unit=rpm
